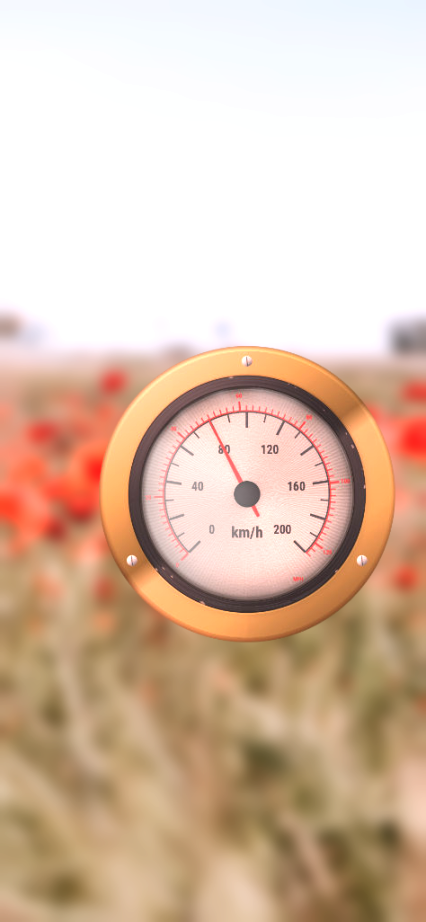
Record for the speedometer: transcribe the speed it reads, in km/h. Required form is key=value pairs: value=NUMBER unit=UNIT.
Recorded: value=80 unit=km/h
